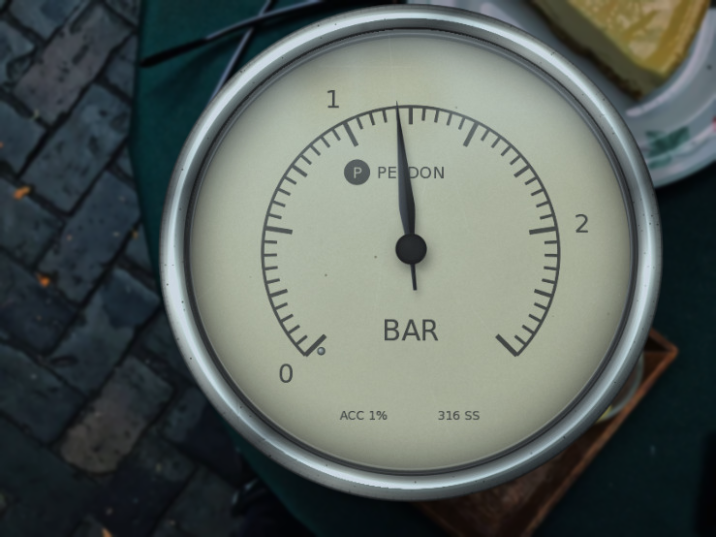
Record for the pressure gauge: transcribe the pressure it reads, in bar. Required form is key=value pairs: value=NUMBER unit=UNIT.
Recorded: value=1.2 unit=bar
